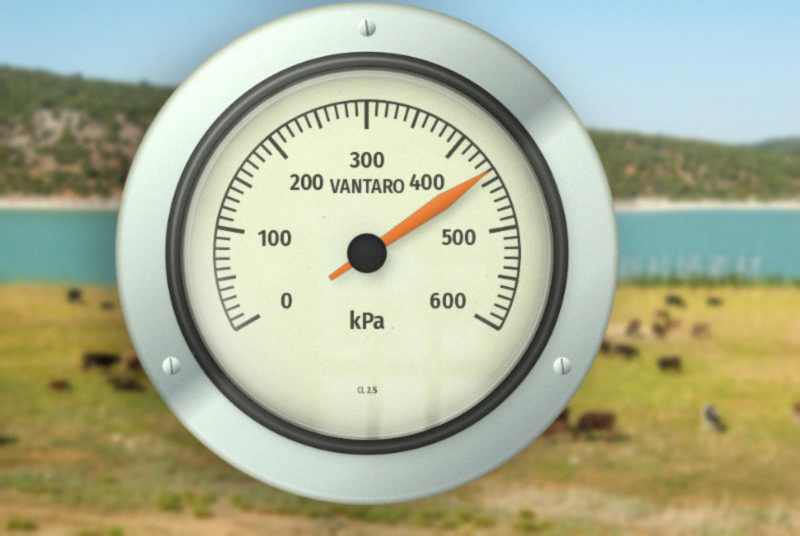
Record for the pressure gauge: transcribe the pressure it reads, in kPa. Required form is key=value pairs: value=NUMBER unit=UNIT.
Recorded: value=440 unit=kPa
